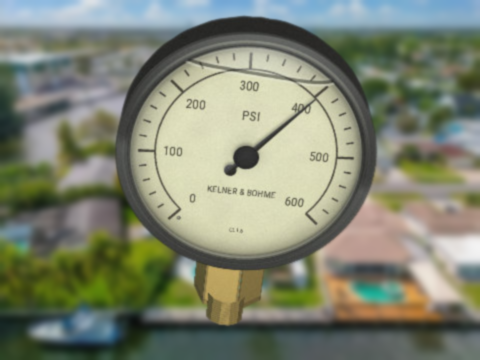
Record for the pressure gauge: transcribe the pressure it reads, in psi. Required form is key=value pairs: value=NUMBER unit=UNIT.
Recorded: value=400 unit=psi
